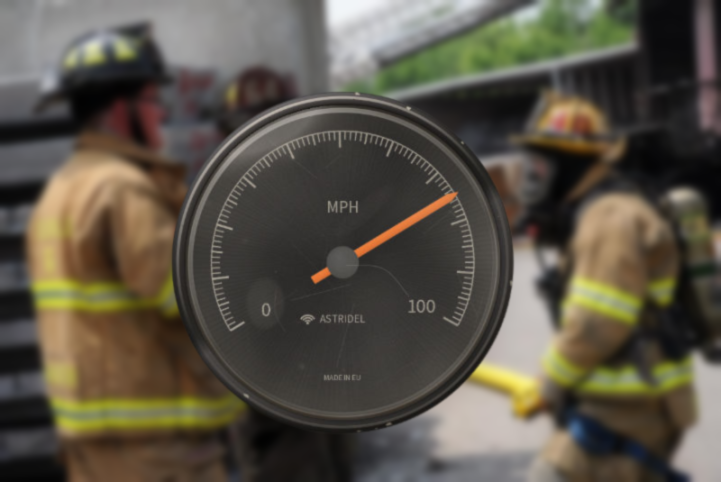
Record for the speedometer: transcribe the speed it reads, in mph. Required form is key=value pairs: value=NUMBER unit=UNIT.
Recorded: value=75 unit=mph
